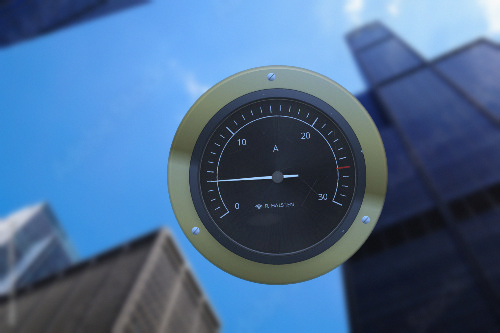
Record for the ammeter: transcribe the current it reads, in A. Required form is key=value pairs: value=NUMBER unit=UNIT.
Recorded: value=4 unit=A
